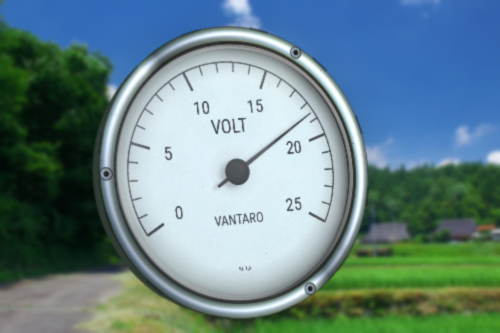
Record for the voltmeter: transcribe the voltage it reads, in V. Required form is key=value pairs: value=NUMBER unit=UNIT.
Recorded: value=18.5 unit=V
